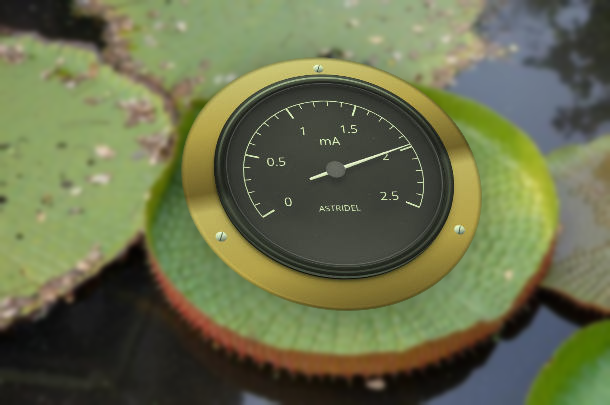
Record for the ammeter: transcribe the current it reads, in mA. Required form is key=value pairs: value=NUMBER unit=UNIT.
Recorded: value=2 unit=mA
